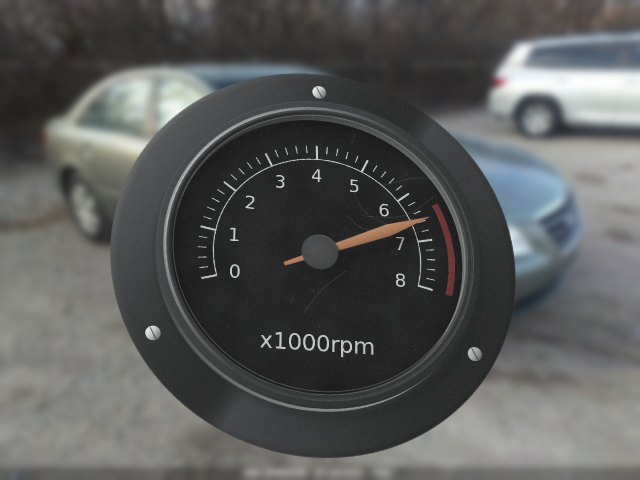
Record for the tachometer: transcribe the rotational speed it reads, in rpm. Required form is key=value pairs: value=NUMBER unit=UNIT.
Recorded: value=6600 unit=rpm
